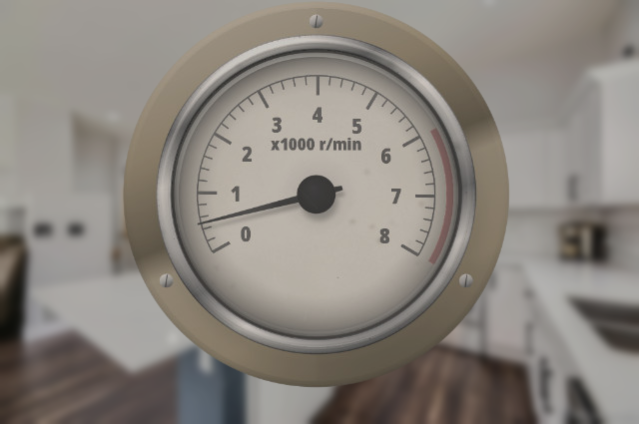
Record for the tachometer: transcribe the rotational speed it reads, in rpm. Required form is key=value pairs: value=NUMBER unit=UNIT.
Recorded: value=500 unit=rpm
